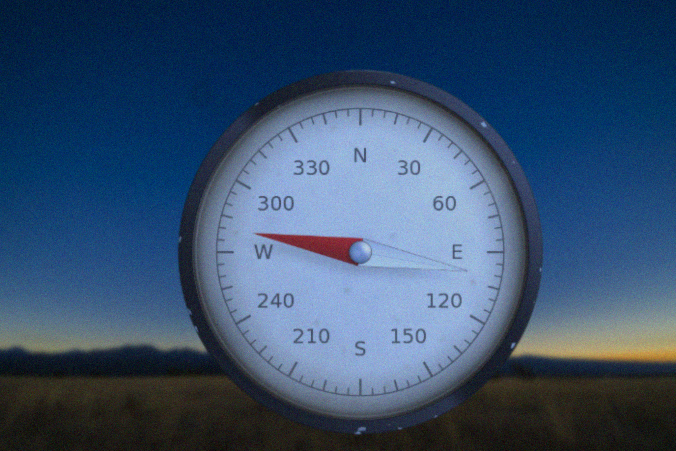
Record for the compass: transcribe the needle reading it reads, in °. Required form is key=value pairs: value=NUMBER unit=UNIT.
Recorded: value=280 unit=°
